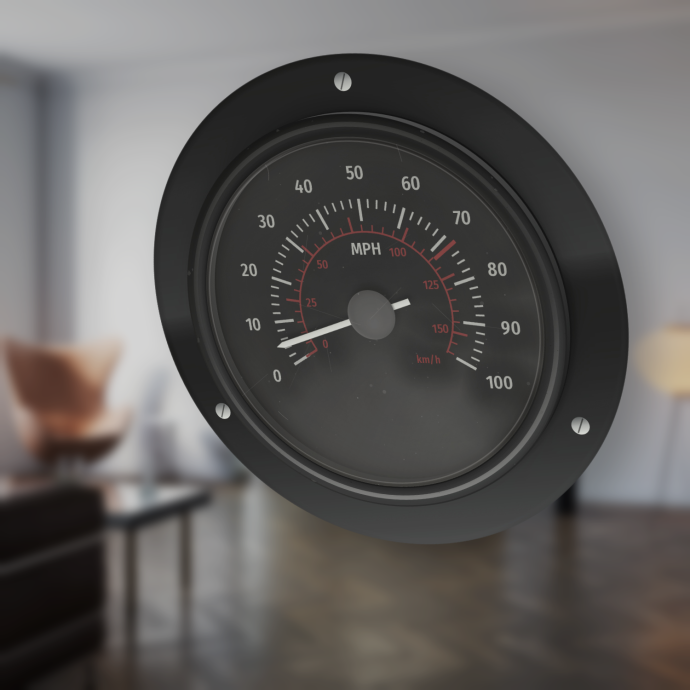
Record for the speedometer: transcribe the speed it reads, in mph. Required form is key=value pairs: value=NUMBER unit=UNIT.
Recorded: value=5 unit=mph
